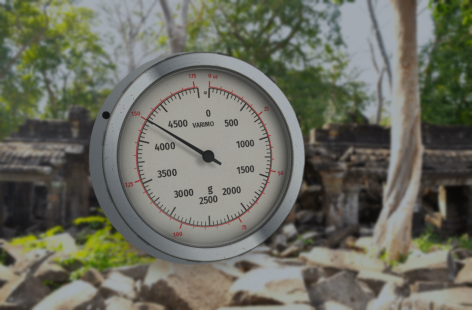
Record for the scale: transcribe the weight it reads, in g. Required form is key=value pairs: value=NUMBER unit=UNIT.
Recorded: value=4250 unit=g
